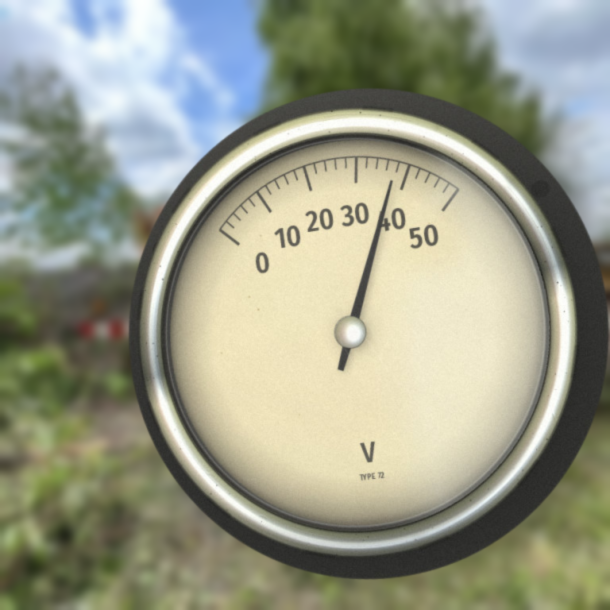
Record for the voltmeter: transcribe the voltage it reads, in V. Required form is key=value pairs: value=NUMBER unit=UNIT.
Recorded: value=38 unit=V
